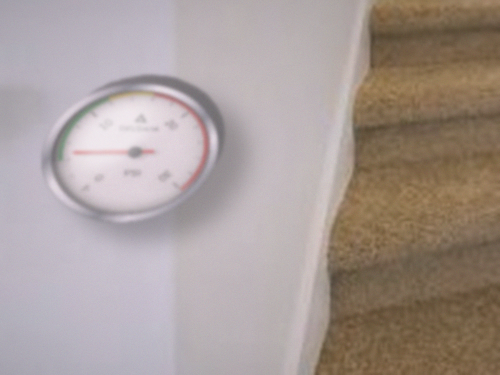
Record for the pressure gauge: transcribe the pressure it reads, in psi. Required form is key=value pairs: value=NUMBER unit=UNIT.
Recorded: value=5 unit=psi
